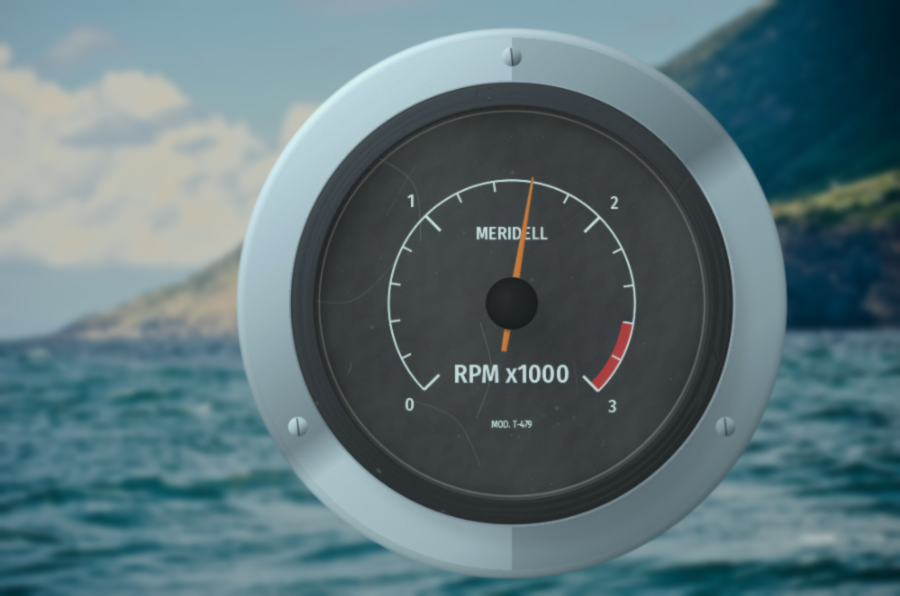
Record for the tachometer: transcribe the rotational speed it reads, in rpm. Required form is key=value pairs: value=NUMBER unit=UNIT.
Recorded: value=1600 unit=rpm
